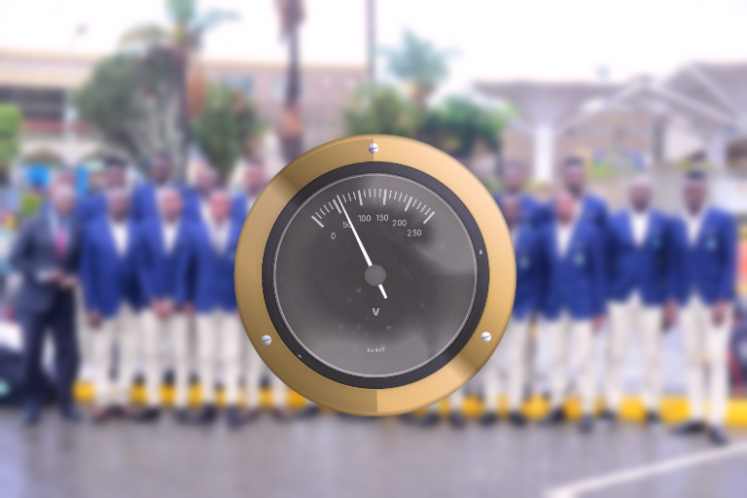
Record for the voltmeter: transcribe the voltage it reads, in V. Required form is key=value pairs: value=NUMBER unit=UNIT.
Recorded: value=60 unit=V
